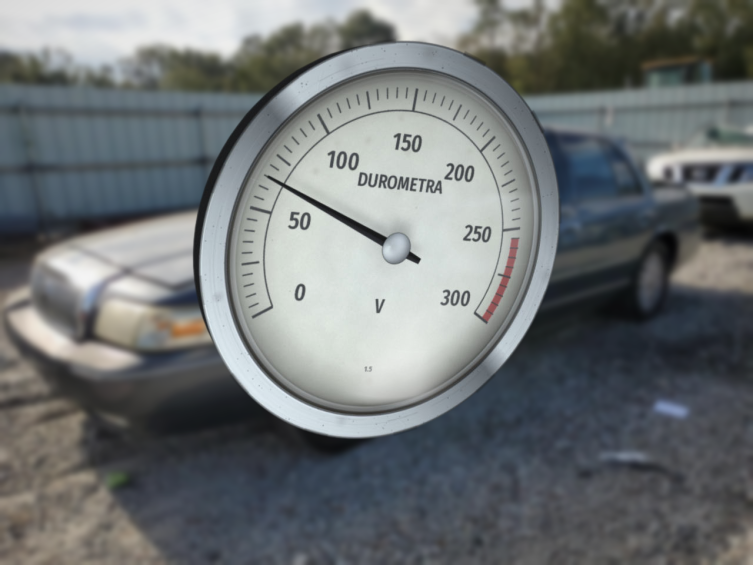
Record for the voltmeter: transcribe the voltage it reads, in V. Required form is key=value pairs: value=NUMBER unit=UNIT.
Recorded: value=65 unit=V
